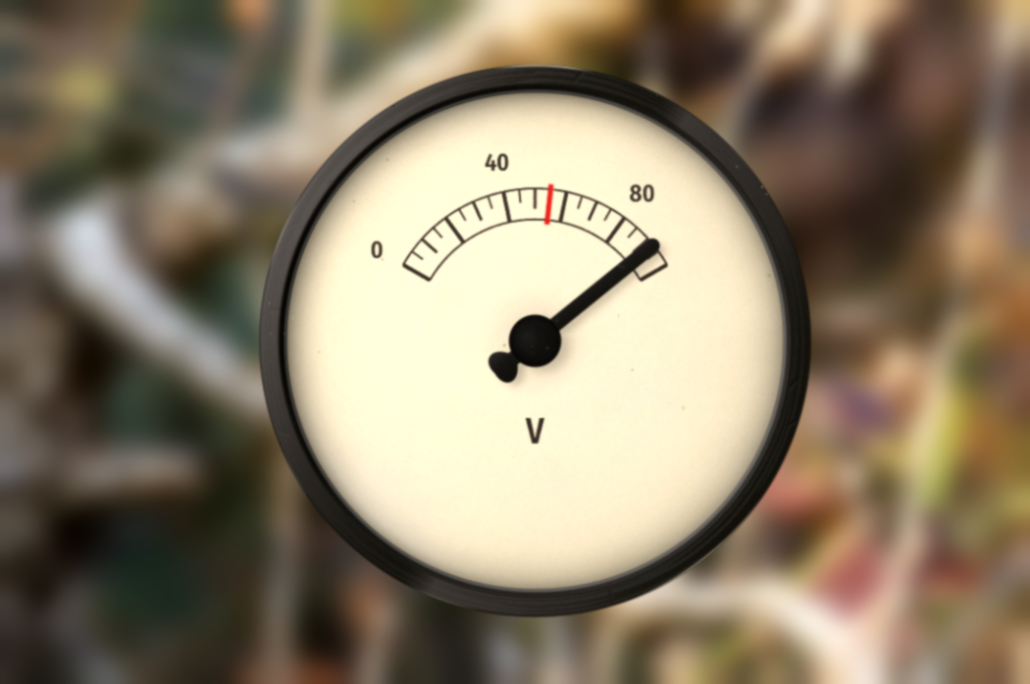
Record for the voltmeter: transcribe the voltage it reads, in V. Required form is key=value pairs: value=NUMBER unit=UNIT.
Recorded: value=92.5 unit=V
